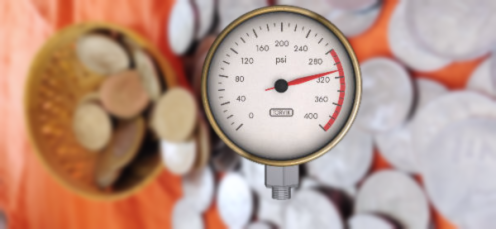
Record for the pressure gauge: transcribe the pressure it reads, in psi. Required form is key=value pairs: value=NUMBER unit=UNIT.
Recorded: value=310 unit=psi
